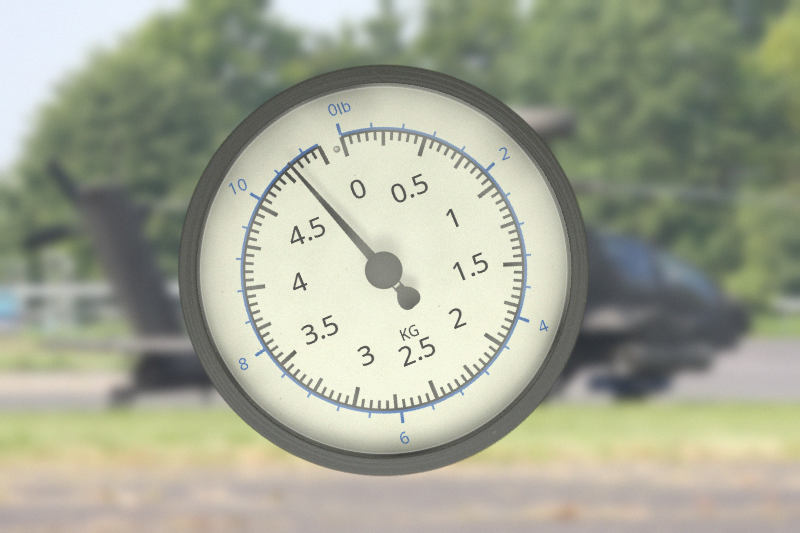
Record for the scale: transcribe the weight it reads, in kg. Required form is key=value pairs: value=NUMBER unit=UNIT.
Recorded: value=4.8 unit=kg
